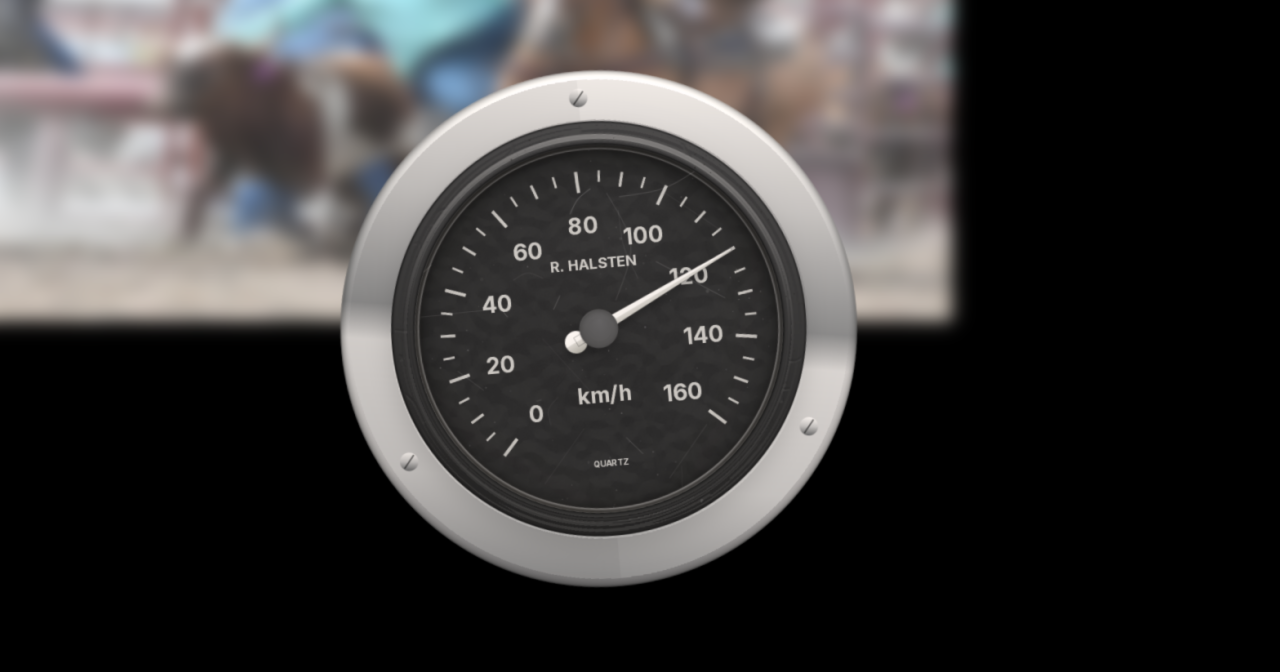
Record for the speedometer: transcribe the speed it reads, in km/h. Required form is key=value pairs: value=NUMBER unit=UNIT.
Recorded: value=120 unit=km/h
